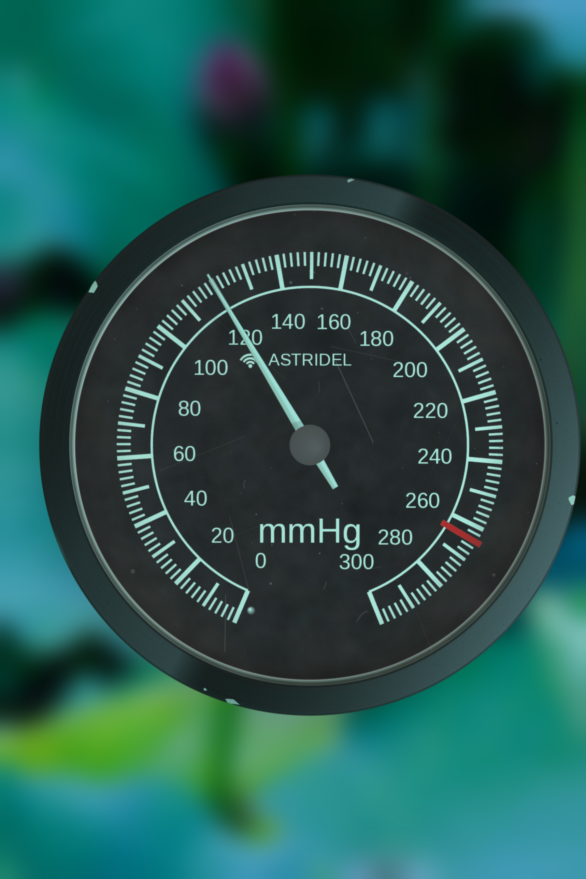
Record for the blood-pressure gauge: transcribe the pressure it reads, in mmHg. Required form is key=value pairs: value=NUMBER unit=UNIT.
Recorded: value=120 unit=mmHg
